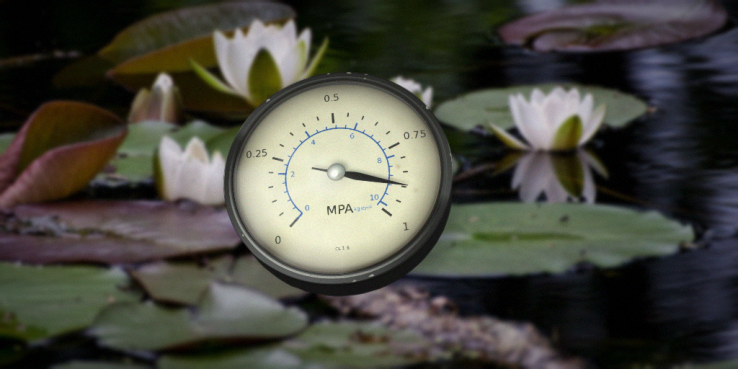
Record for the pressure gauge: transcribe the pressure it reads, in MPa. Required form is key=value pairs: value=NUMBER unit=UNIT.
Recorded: value=0.9 unit=MPa
